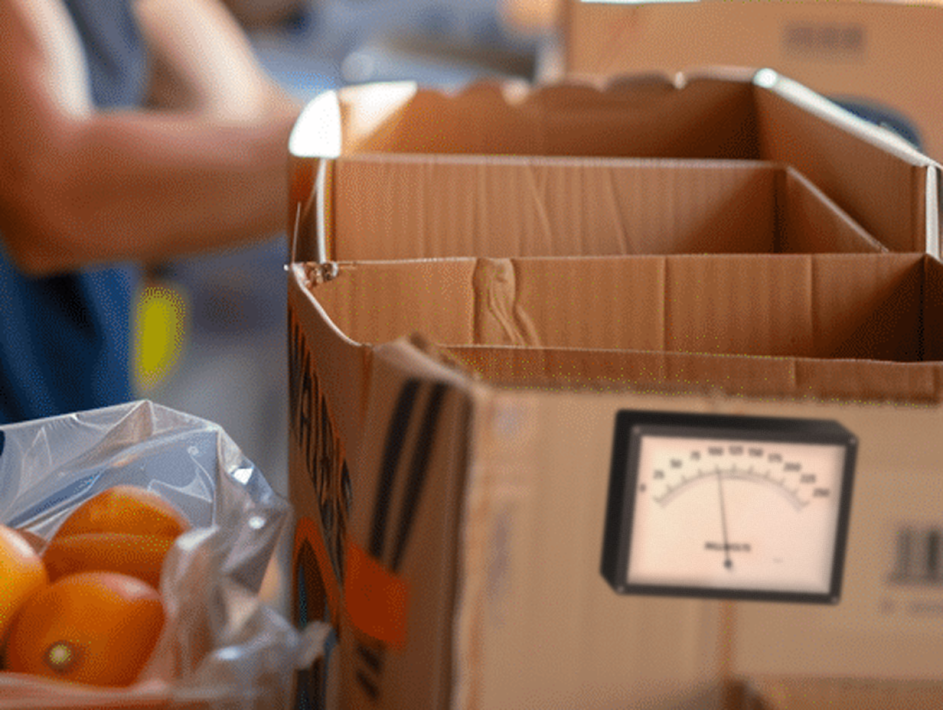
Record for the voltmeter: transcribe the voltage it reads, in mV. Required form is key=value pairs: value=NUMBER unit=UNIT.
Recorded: value=100 unit=mV
